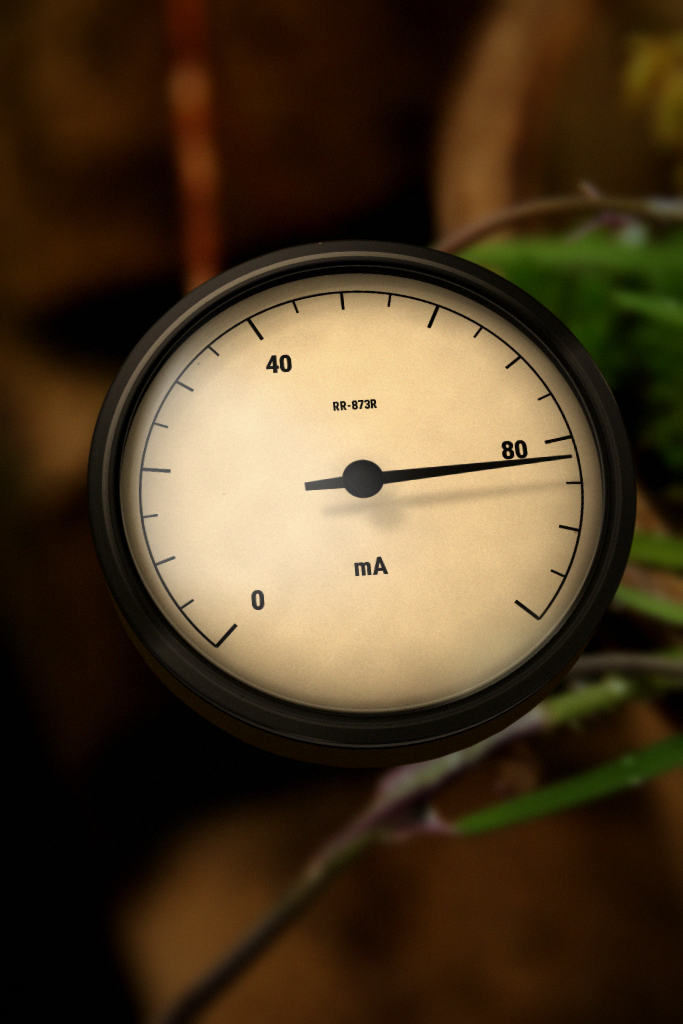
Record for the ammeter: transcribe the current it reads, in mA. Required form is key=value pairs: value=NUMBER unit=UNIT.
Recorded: value=82.5 unit=mA
